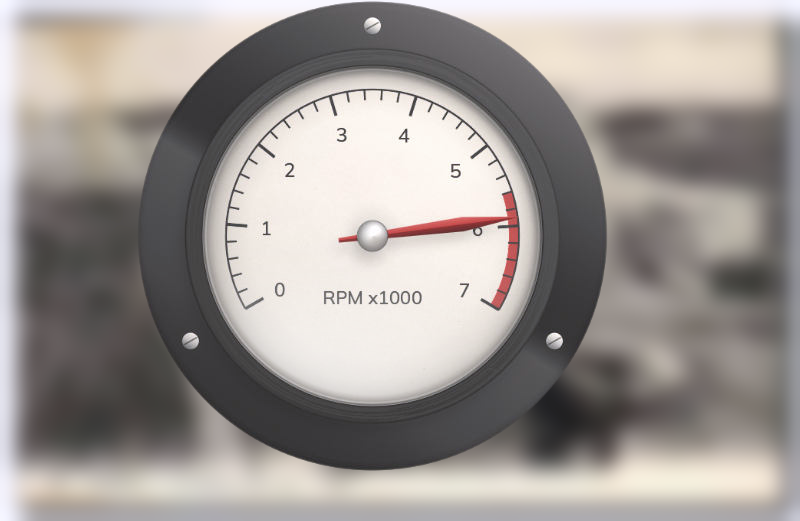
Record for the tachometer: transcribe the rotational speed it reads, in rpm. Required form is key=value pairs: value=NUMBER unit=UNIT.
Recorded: value=5900 unit=rpm
